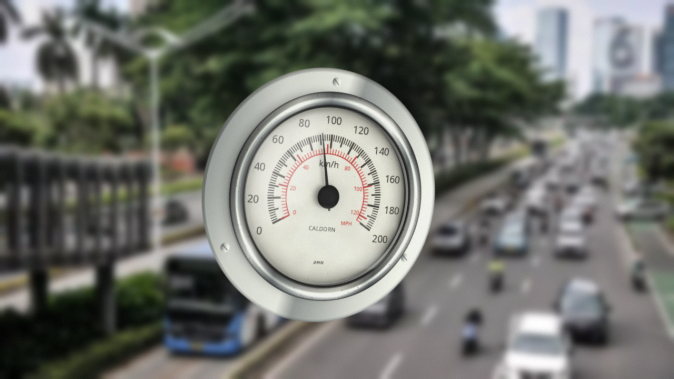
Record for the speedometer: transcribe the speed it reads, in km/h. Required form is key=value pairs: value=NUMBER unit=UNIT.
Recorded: value=90 unit=km/h
